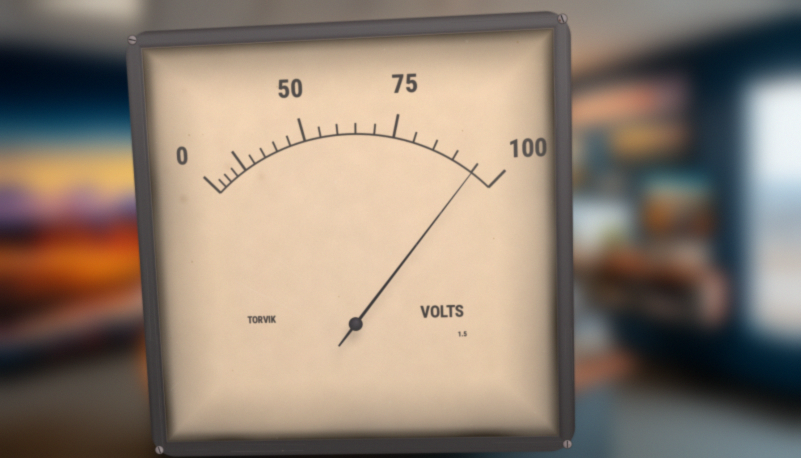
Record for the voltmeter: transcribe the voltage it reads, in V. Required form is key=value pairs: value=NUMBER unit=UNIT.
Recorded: value=95 unit=V
